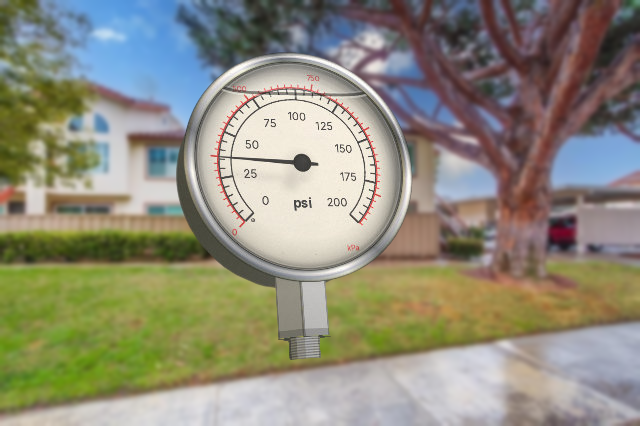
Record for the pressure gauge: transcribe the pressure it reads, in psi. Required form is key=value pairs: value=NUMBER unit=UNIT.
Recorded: value=35 unit=psi
